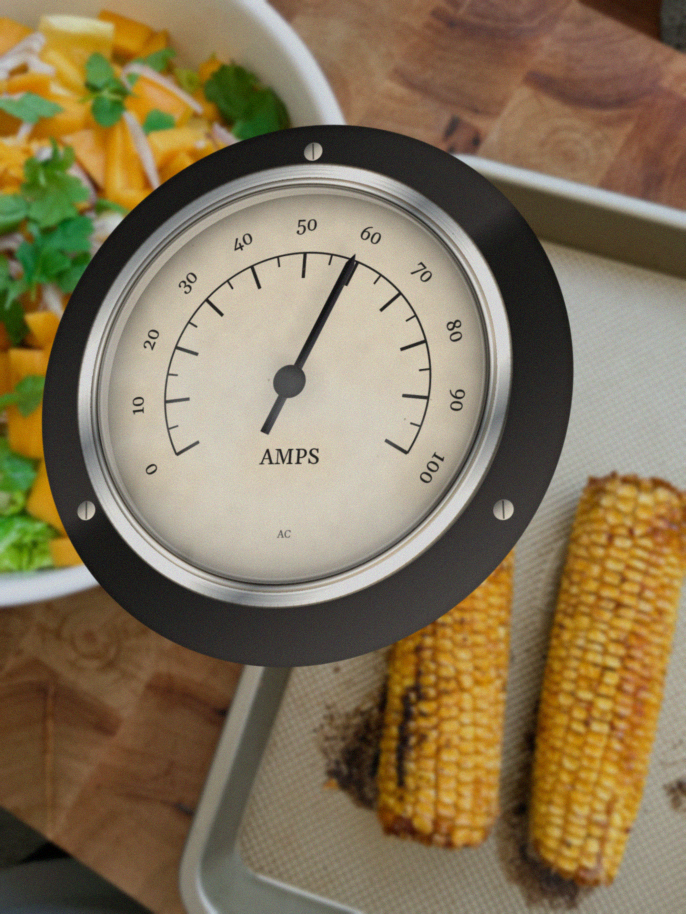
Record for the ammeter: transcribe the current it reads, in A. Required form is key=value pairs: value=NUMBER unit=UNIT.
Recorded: value=60 unit=A
